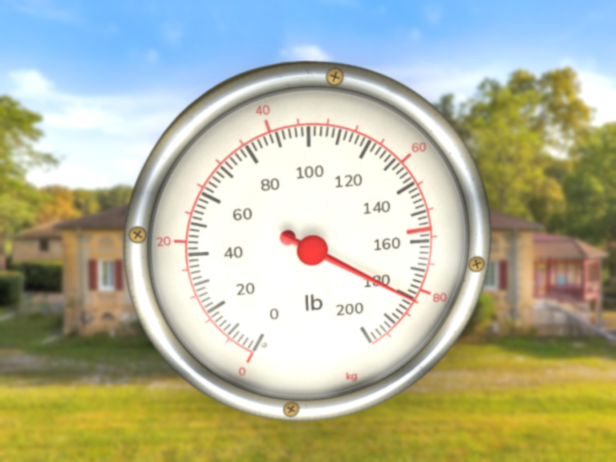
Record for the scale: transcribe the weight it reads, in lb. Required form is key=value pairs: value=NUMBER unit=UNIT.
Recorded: value=180 unit=lb
